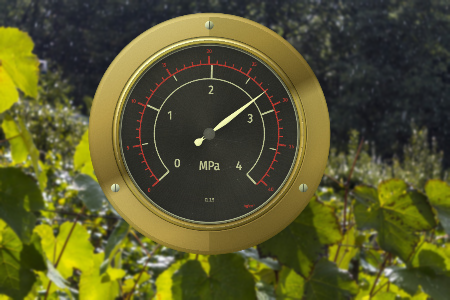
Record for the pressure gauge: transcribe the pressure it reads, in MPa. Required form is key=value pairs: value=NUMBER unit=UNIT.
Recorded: value=2.75 unit=MPa
